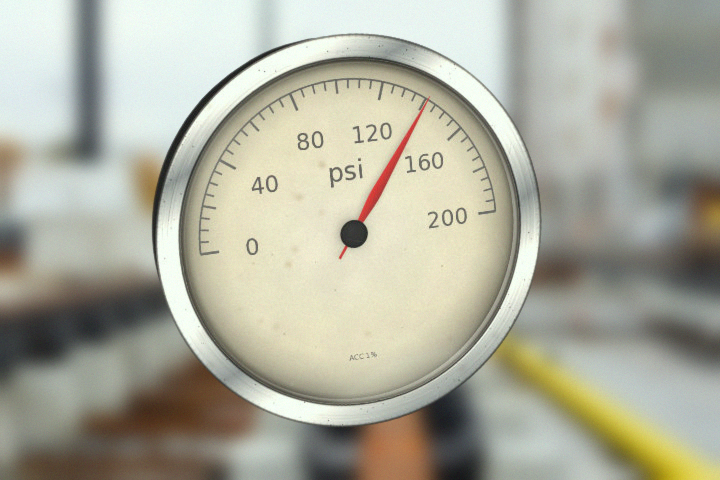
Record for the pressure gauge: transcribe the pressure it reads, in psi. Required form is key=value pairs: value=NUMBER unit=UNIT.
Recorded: value=140 unit=psi
